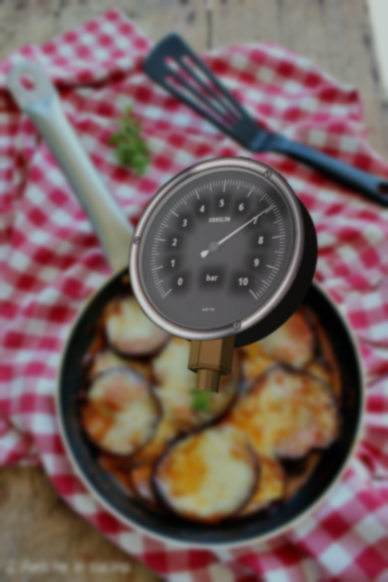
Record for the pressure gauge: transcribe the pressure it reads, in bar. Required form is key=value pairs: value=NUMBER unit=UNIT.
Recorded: value=7 unit=bar
